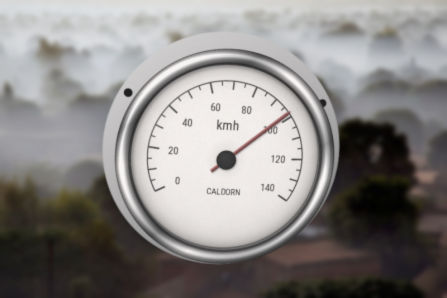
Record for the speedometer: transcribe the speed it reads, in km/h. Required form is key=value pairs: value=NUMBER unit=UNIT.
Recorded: value=97.5 unit=km/h
